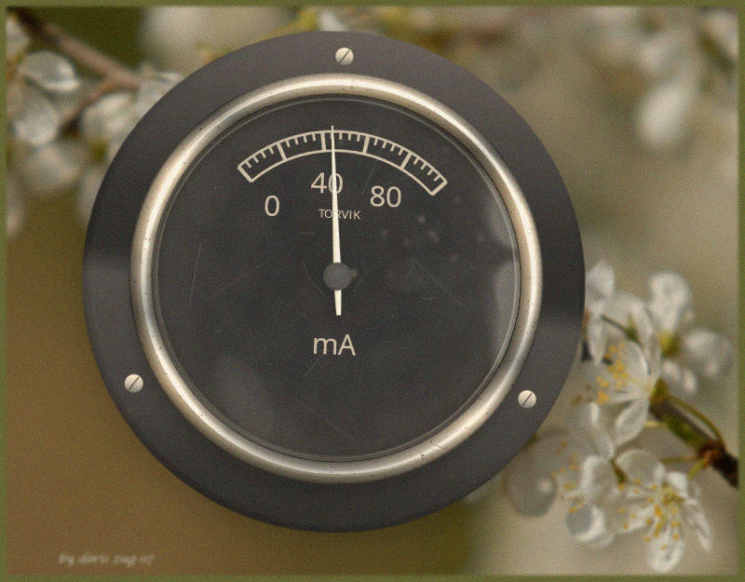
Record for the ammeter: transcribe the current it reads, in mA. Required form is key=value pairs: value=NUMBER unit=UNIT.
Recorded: value=44 unit=mA
